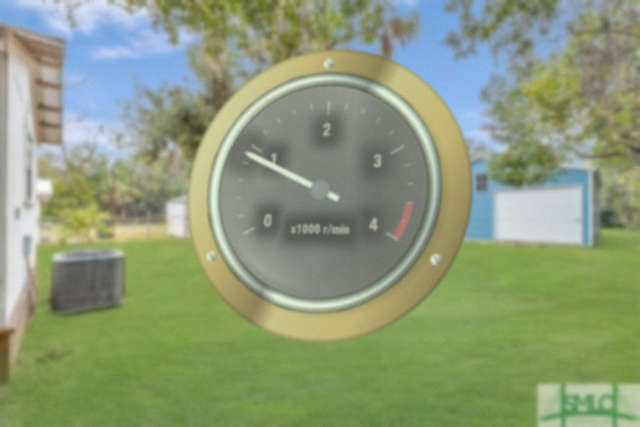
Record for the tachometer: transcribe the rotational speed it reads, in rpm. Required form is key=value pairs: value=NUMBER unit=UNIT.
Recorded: value=900 unit=rpm
